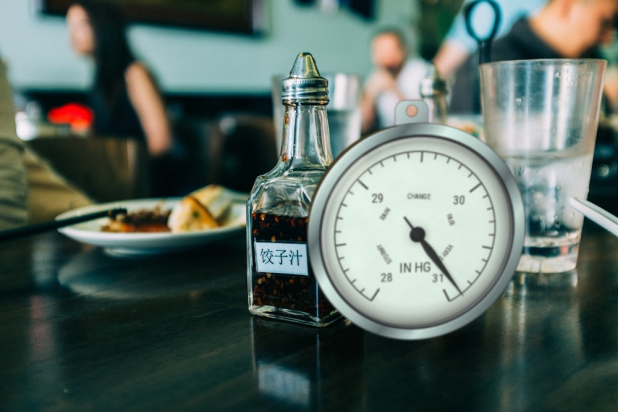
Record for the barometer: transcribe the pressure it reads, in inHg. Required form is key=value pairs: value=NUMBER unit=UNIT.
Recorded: value=30.9 unit=inHg
